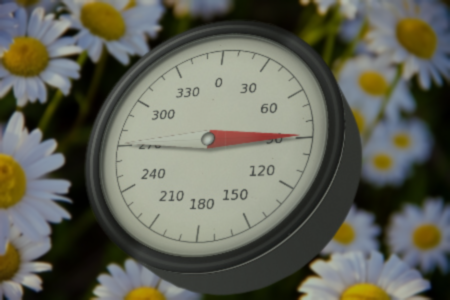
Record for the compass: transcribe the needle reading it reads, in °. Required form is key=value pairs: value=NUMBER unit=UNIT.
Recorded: value=90 unit=°
